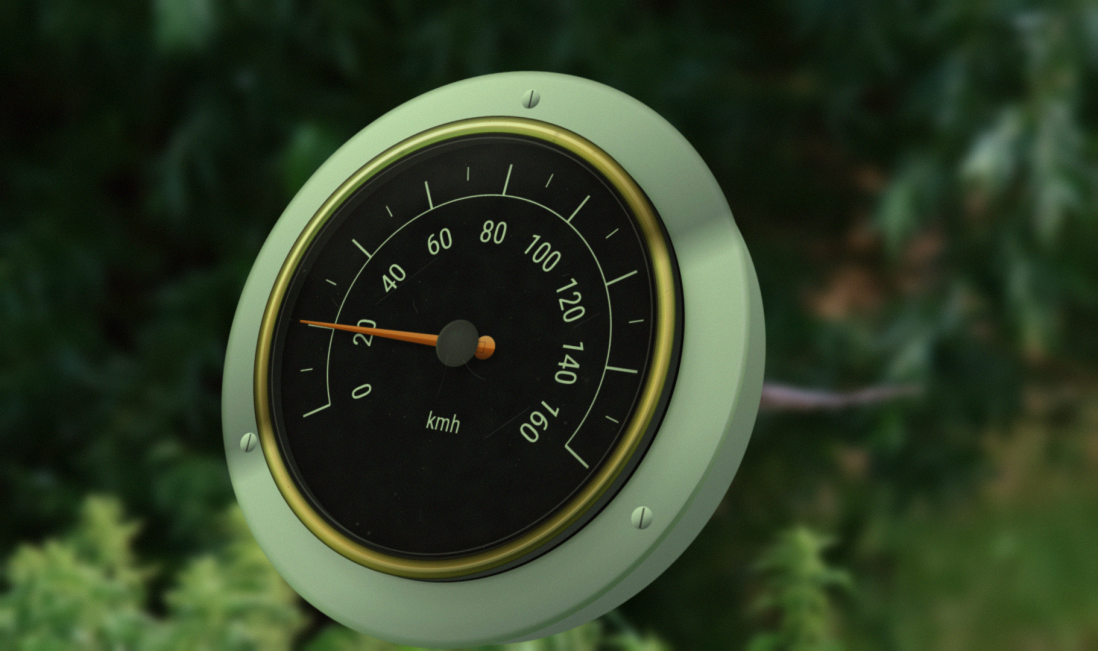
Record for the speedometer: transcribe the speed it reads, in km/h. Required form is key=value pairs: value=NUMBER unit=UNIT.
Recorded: value=20 unit=km/h
